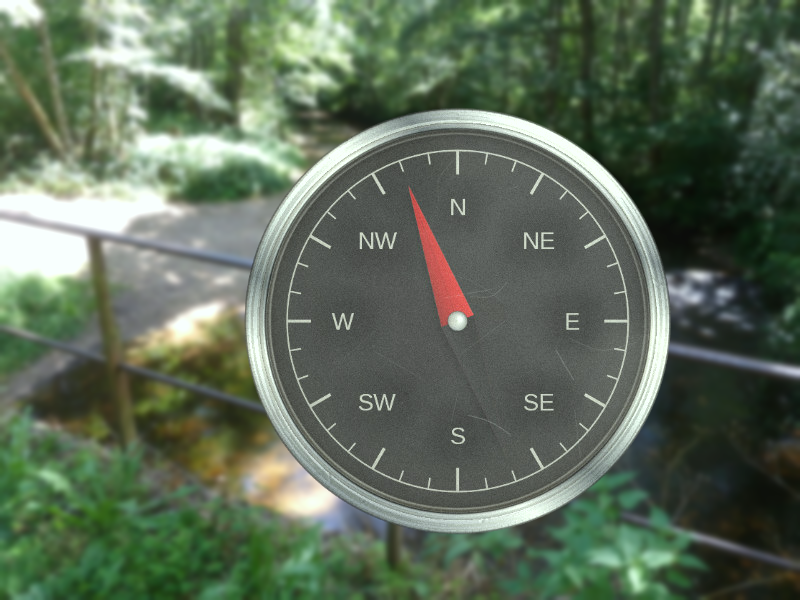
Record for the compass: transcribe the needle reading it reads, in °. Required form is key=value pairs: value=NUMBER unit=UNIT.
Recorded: value=340 unit=°
